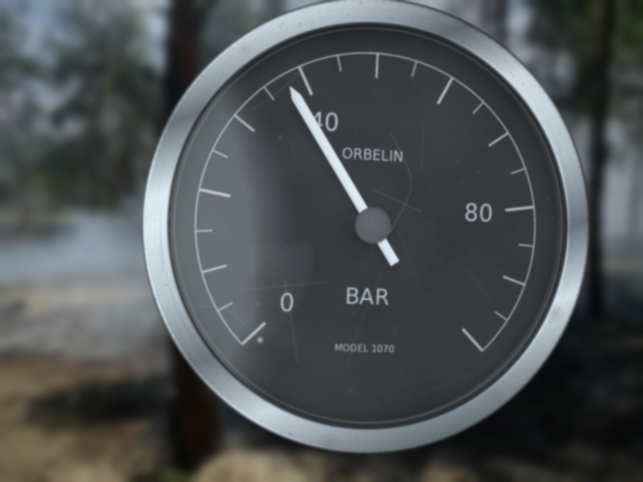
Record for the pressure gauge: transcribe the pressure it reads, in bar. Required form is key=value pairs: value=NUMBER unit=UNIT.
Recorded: value=37.5 unit=bar
